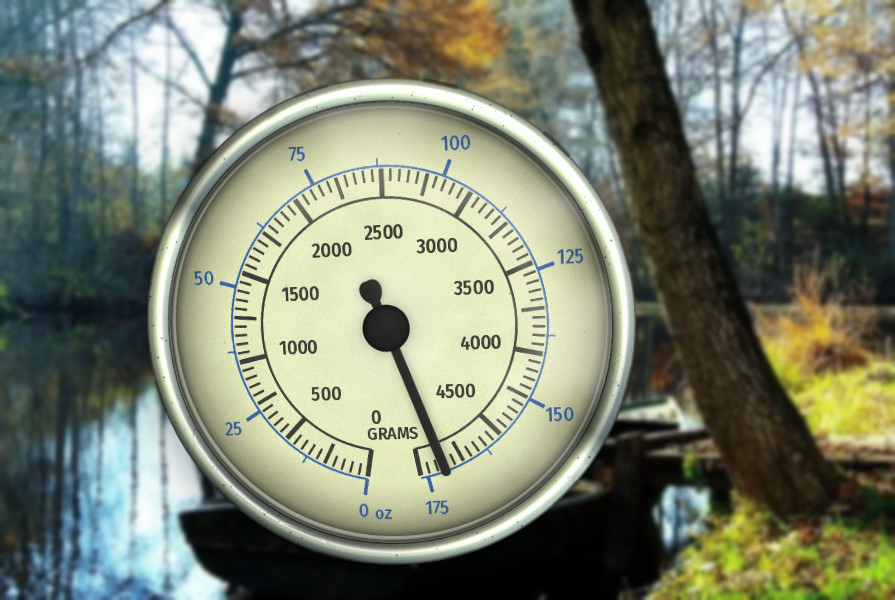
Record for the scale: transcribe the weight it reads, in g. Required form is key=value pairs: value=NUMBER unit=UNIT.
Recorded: value=4850 unit=g
